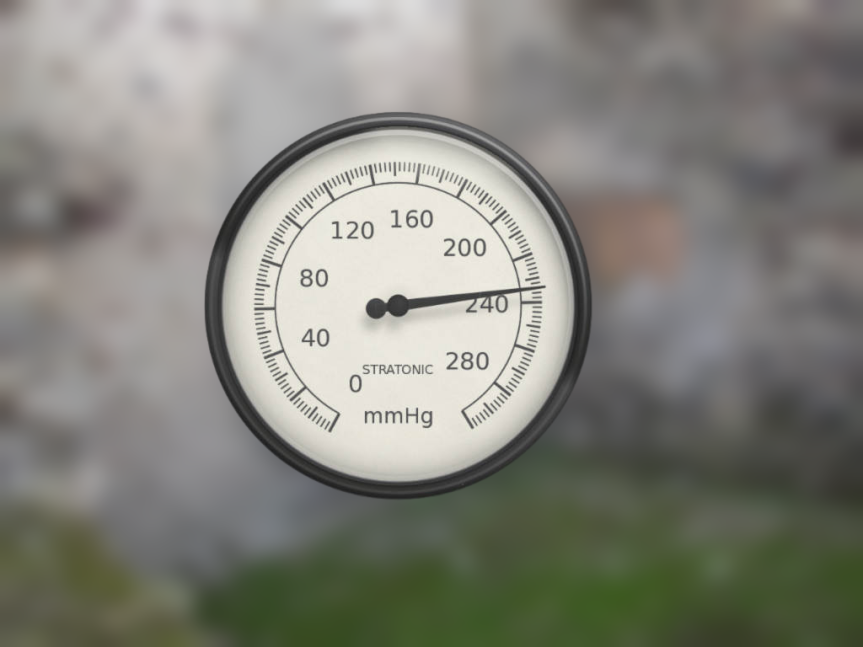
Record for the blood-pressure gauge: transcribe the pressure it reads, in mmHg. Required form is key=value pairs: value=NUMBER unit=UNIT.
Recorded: value=234 unit=mmHg
